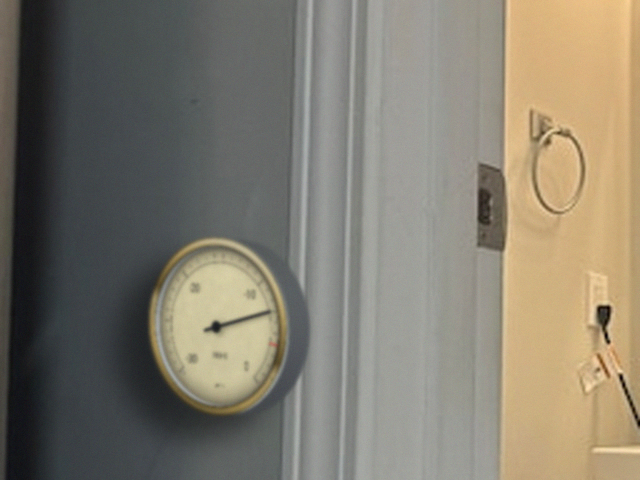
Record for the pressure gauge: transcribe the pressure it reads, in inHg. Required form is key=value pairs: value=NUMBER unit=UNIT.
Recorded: value=-7 unit=inHg
